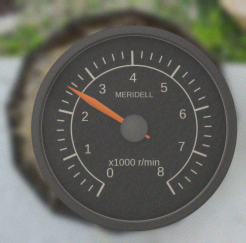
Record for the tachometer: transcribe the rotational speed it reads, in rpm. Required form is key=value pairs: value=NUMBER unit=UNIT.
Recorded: value=2500 unit=rpm
